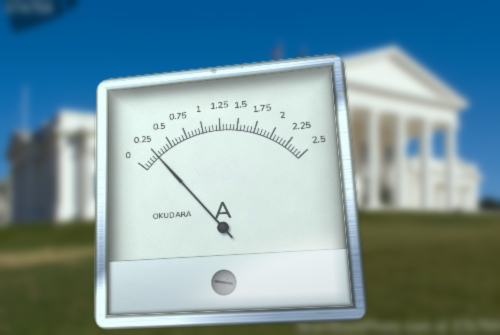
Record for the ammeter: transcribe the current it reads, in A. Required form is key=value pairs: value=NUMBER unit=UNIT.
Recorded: value=0.25 unit=A
